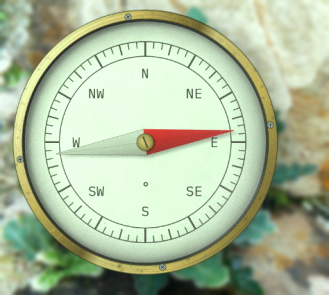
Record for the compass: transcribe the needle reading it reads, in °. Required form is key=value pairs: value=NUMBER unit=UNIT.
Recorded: value=82.5 unit=°
